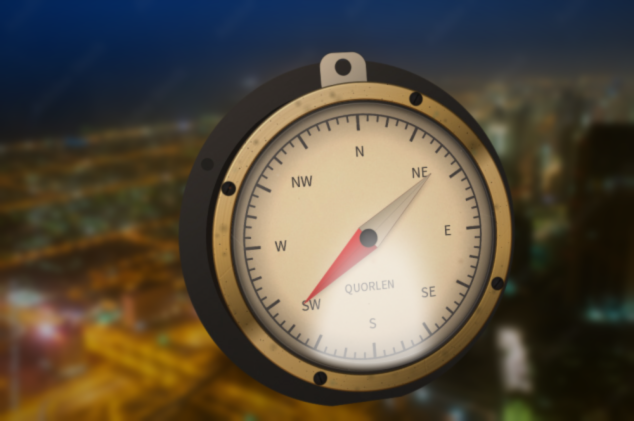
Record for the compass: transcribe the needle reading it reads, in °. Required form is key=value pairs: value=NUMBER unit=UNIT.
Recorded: value=230 unit=°
